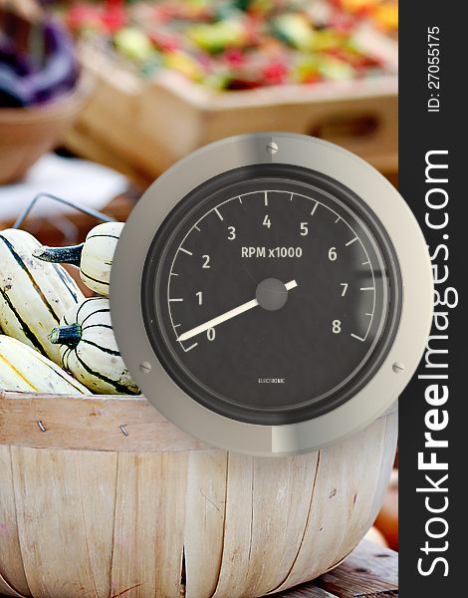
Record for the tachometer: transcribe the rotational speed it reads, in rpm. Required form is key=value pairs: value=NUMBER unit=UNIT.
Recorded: value=250 unit=rpm
